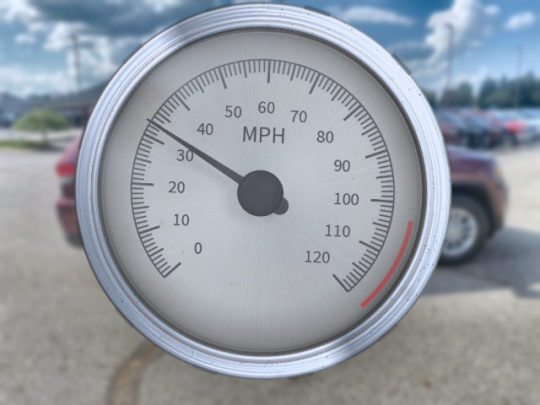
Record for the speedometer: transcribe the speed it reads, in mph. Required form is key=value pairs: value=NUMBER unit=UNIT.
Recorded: value=33 unit=mph
